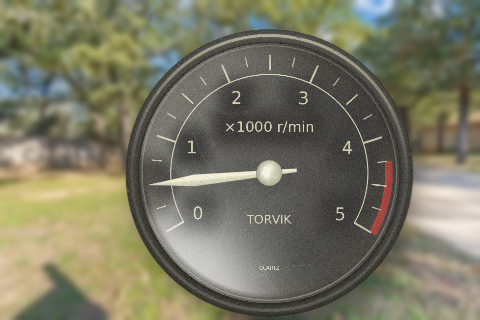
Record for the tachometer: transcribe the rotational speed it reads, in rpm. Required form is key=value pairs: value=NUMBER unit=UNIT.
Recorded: value=500 unit=rpm
